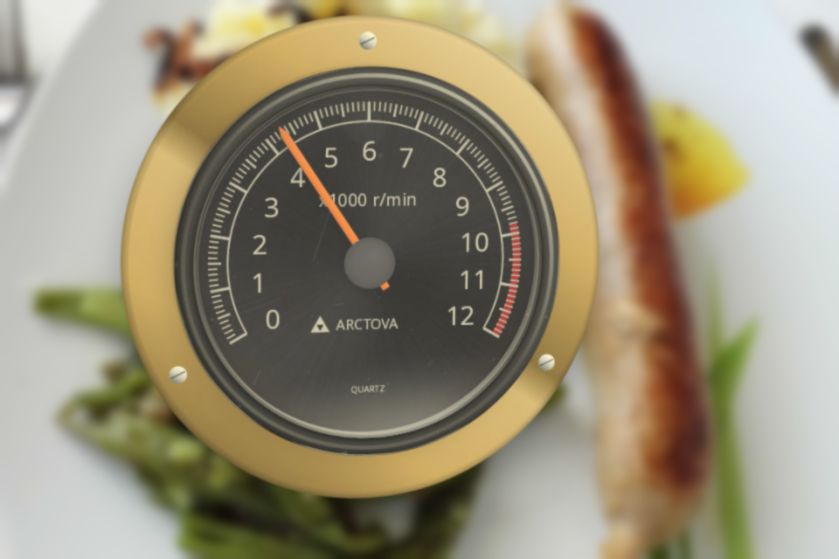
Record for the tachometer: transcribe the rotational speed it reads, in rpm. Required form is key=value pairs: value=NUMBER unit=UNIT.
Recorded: value=4300 unit=rpm
